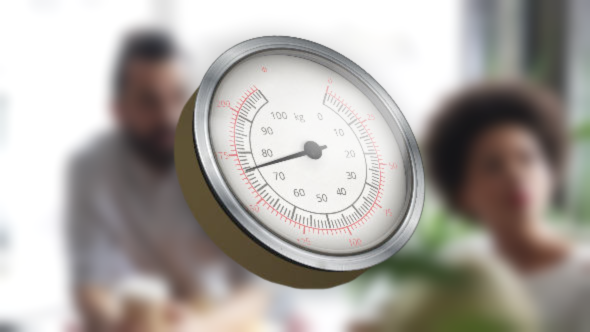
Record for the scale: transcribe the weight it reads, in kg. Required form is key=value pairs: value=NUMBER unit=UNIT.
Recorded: value=75 unit=kg
